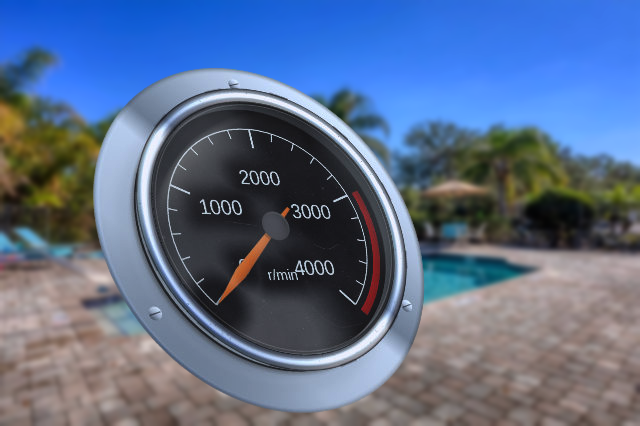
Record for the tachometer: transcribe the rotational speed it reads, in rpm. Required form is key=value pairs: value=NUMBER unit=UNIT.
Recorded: value=0 unit=rpm
